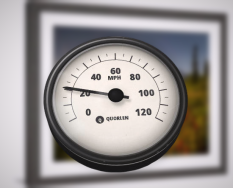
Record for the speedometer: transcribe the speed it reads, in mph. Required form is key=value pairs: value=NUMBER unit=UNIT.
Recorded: value=20 unit=mph
